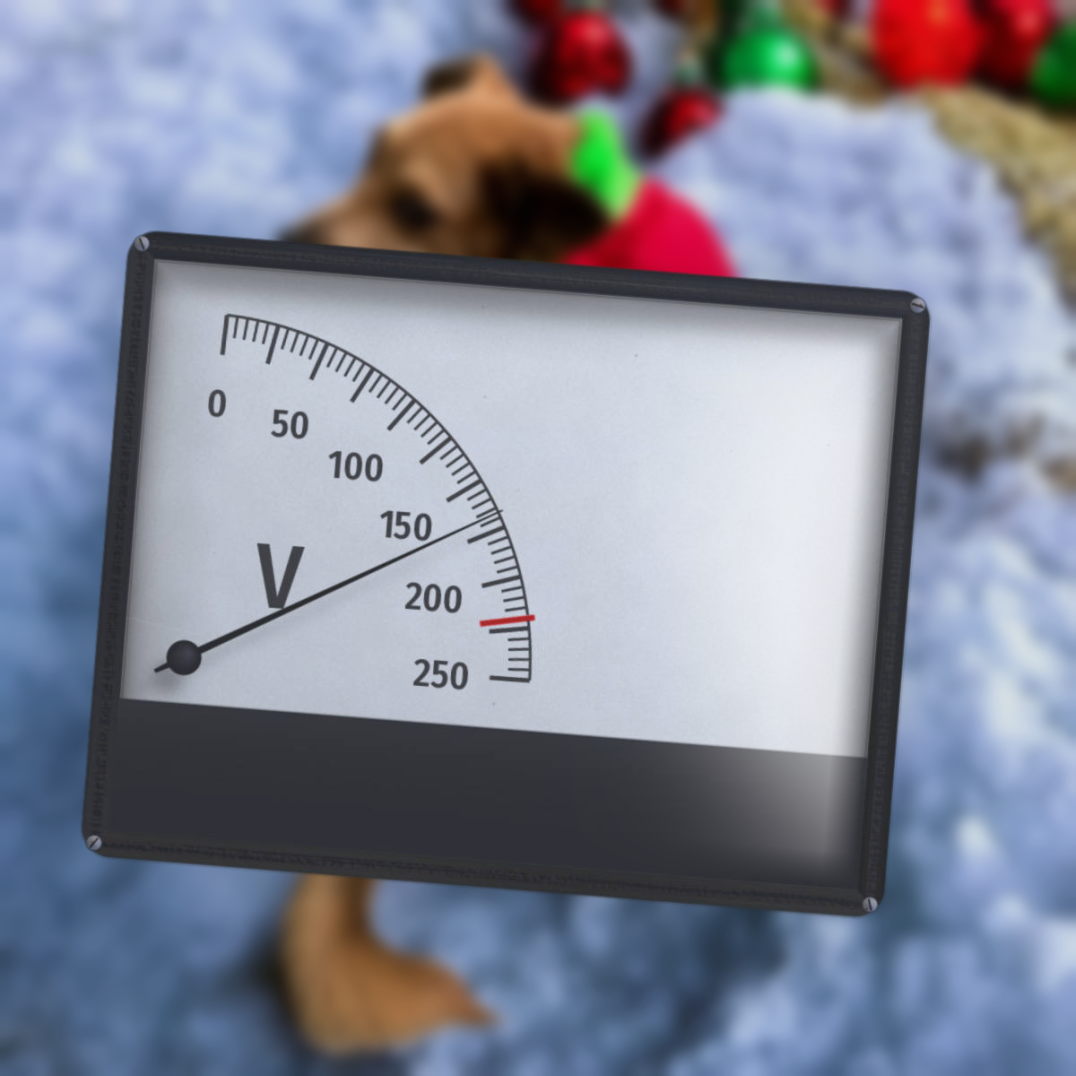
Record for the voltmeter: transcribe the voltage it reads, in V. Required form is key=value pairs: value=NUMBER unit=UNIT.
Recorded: value=167.5 unit=V
